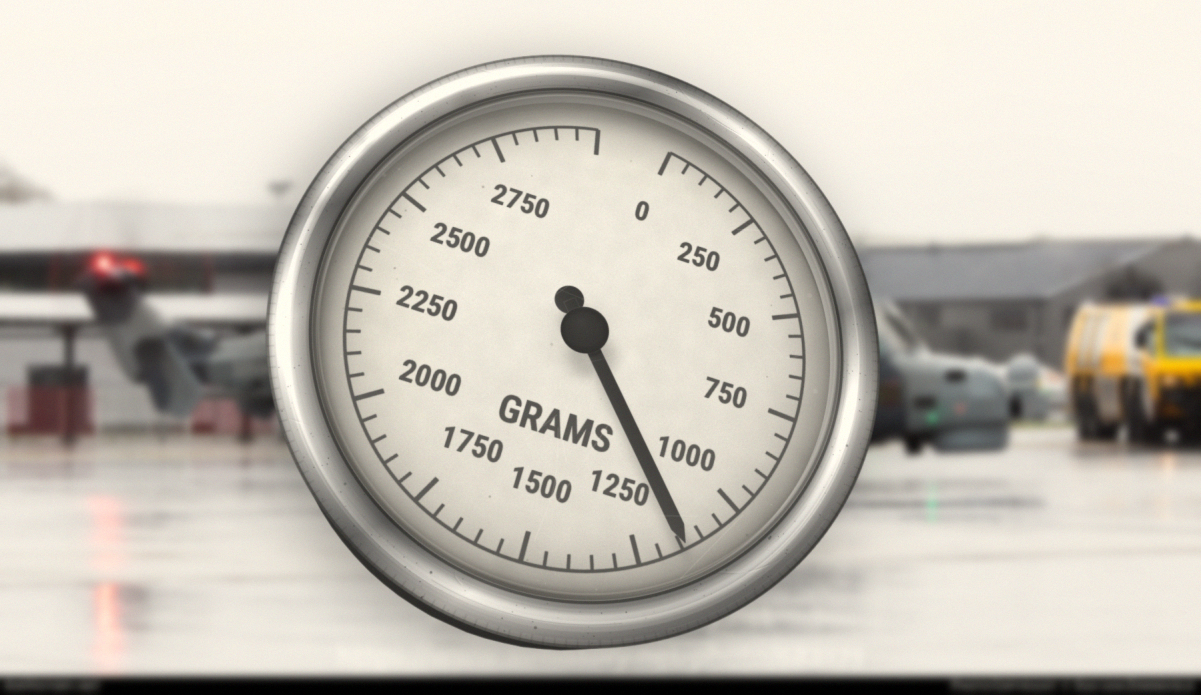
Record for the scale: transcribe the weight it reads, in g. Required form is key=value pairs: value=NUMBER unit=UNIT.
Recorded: value=1150 unit=g
